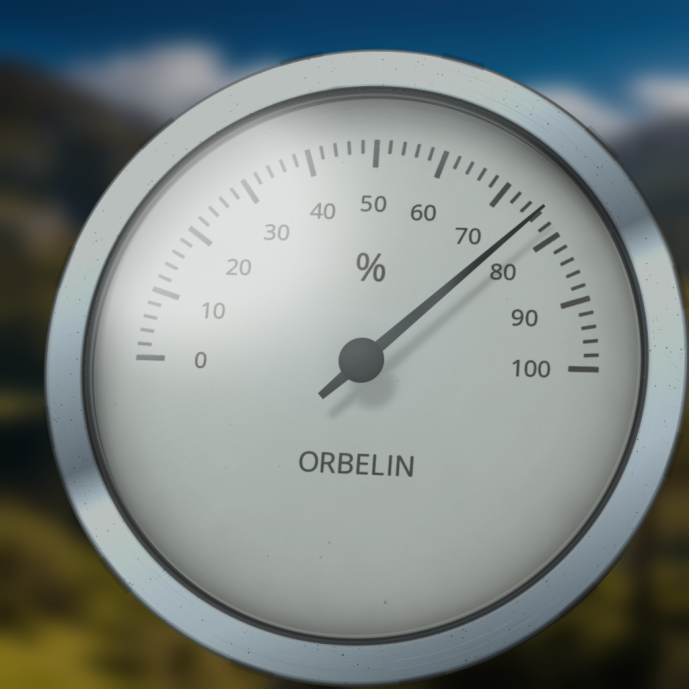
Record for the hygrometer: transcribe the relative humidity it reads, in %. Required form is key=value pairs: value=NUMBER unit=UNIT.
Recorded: value=76 unit=%
